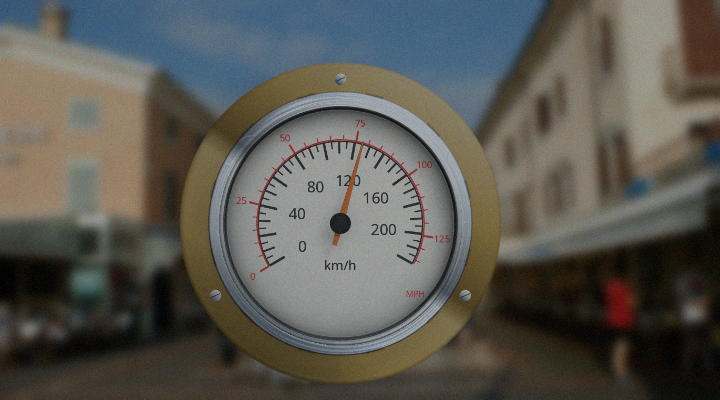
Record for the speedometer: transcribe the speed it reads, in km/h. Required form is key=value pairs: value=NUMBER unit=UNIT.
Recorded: value=125 unit=km/h
